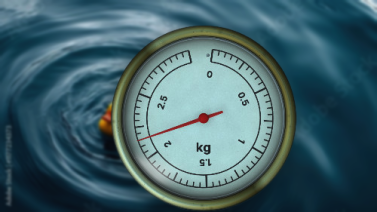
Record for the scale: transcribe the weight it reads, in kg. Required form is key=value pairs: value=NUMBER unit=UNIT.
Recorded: value=2.15 unit=kg
